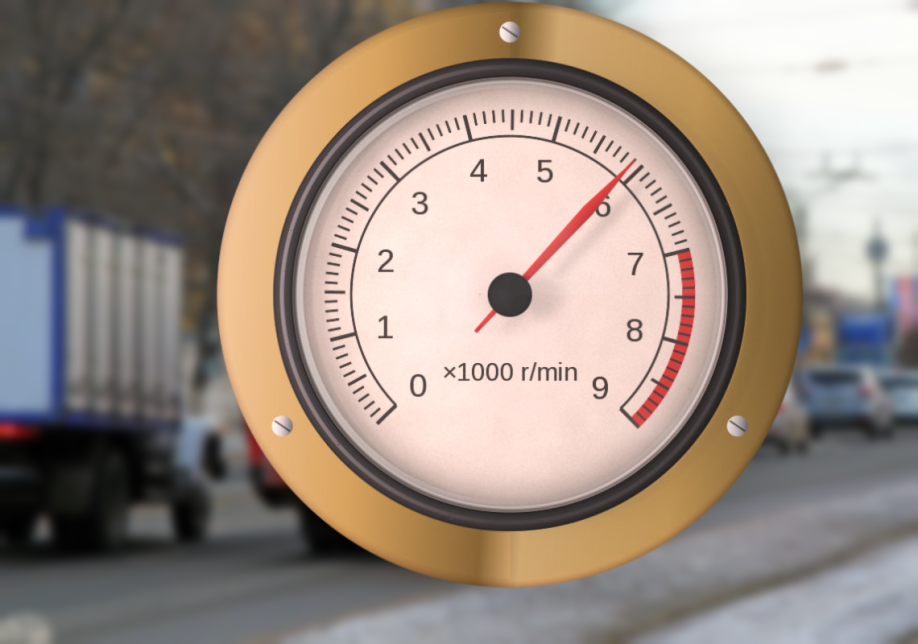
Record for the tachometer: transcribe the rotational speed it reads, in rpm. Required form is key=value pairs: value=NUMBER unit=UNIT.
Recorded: value=5900 unit=rpm
